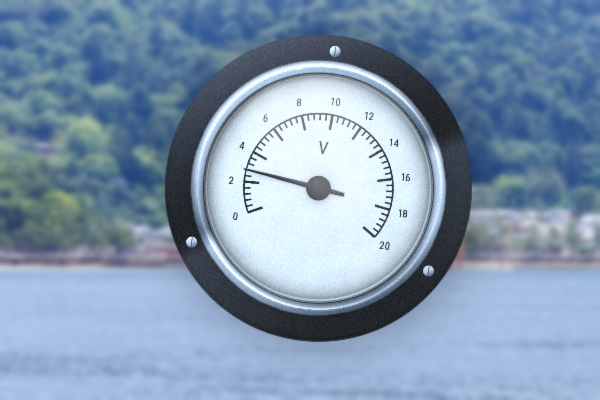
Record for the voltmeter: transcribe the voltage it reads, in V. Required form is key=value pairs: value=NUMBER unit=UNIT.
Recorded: value=2.8 unit=V
